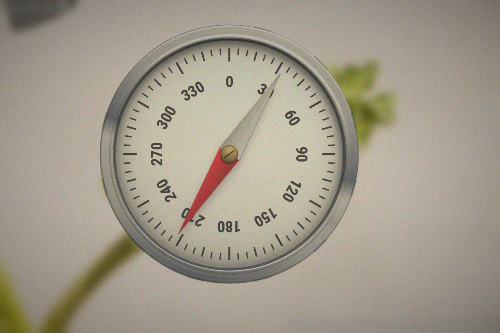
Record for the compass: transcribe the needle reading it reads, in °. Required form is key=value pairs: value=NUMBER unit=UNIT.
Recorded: value=212.5 unit=°
